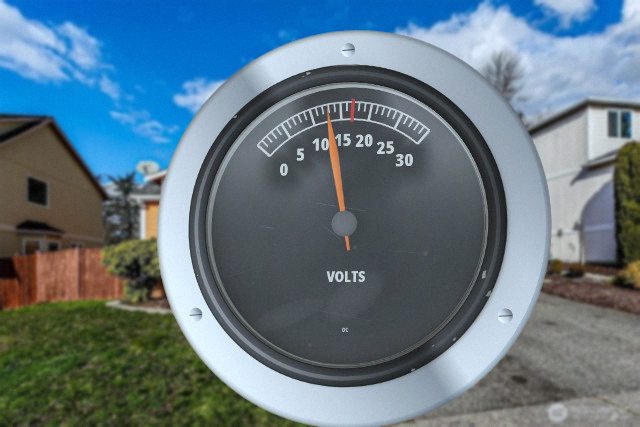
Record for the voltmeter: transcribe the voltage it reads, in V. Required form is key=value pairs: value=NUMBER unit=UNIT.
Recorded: value=13 unit=V
